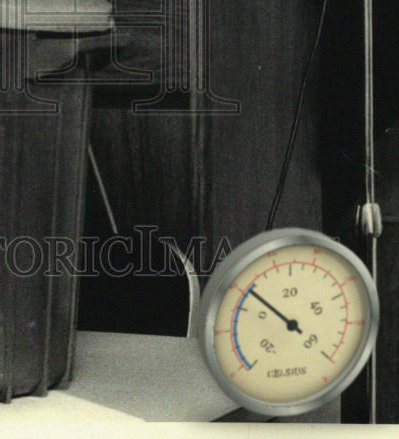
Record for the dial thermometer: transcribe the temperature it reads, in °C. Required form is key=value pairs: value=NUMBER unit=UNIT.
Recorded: value=6 unit=°C
